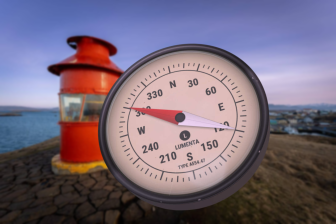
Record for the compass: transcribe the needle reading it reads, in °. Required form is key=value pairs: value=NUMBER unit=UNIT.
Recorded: value=300 unit=°
